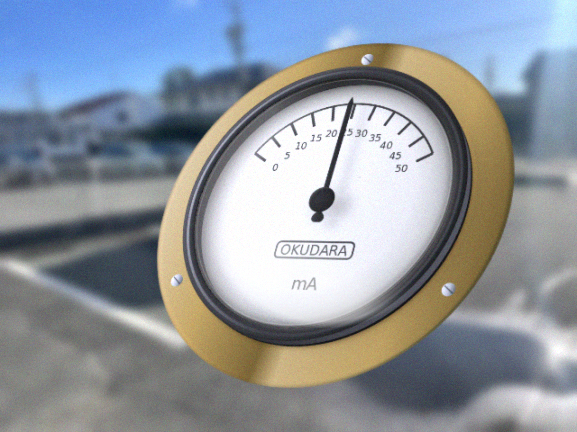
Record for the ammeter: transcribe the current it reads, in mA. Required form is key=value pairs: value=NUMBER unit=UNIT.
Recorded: value=25 unit=mA
